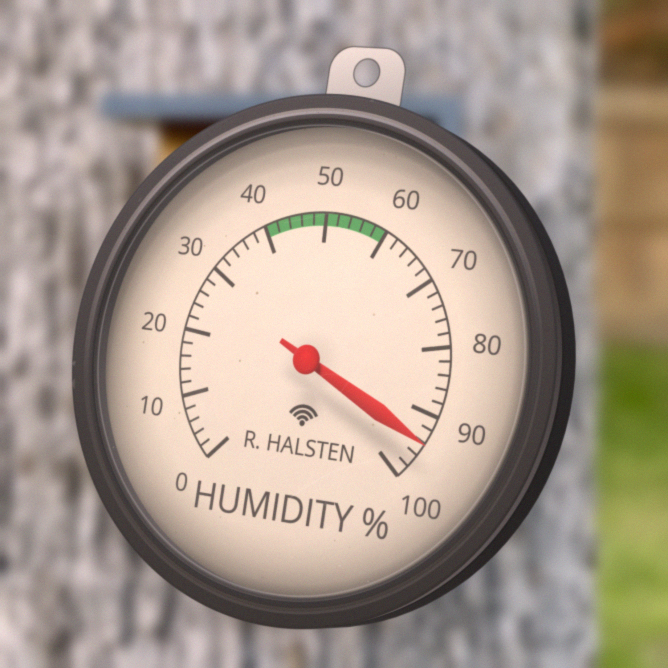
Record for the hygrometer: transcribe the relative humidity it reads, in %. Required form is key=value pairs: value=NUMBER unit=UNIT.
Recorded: value=94 unit=%
